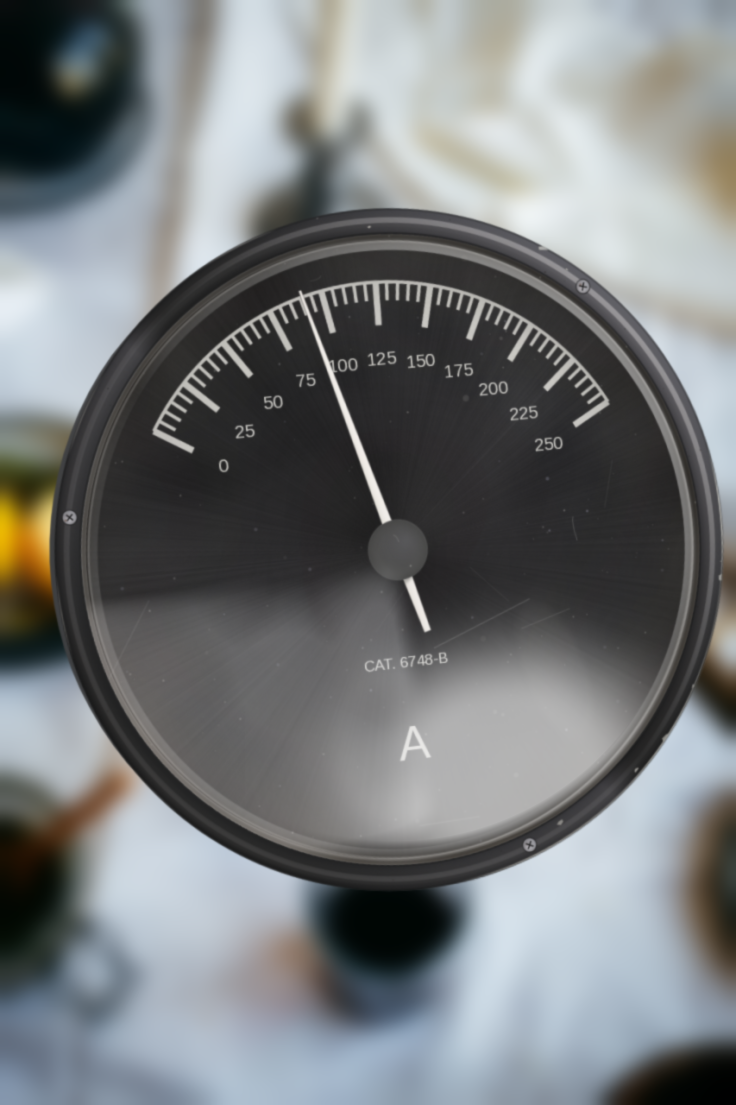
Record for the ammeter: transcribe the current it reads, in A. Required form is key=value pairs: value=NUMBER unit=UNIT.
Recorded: value=90 unit=A
